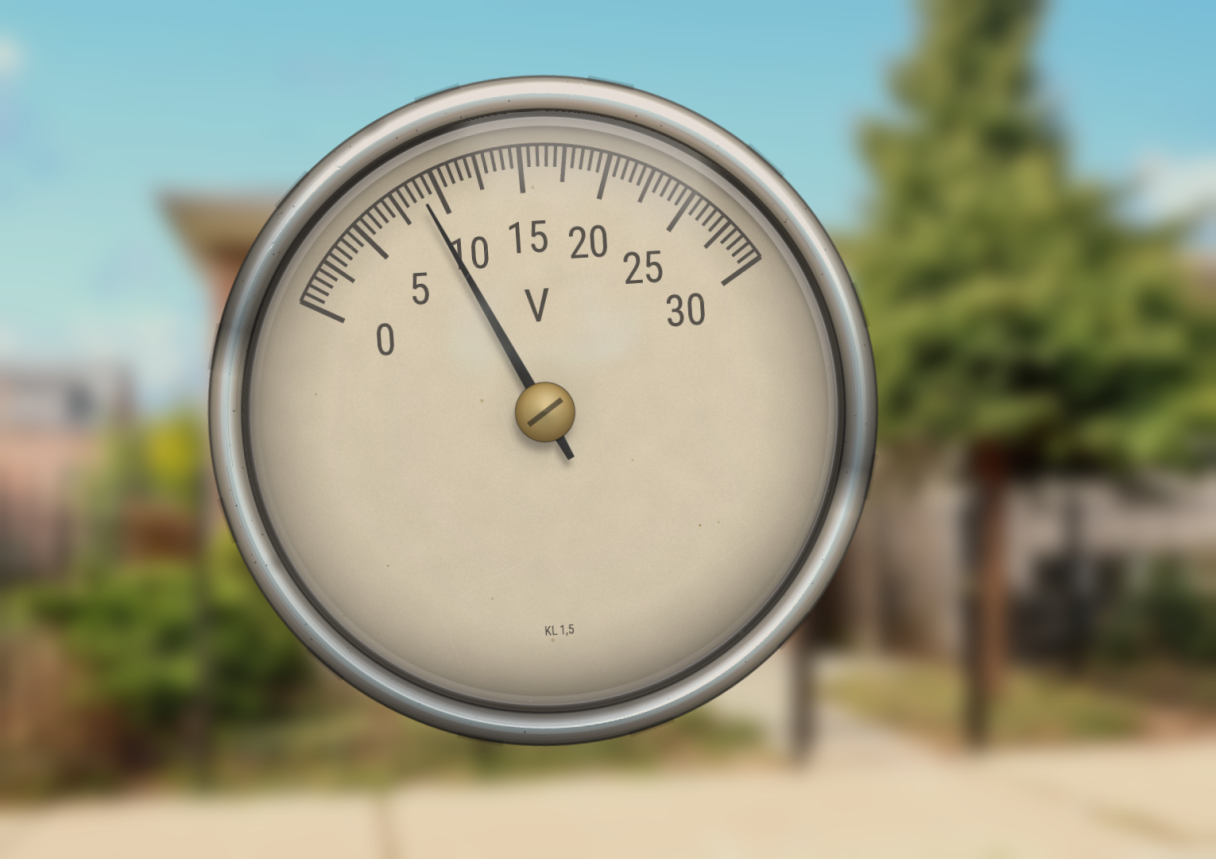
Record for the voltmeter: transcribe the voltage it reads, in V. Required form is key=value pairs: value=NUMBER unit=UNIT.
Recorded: value=9 unit=V
